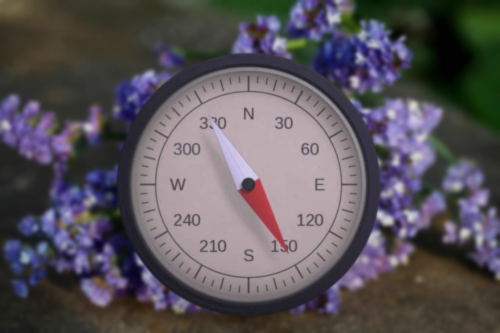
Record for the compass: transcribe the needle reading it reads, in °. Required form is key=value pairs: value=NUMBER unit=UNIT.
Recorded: value=150 unit=°
